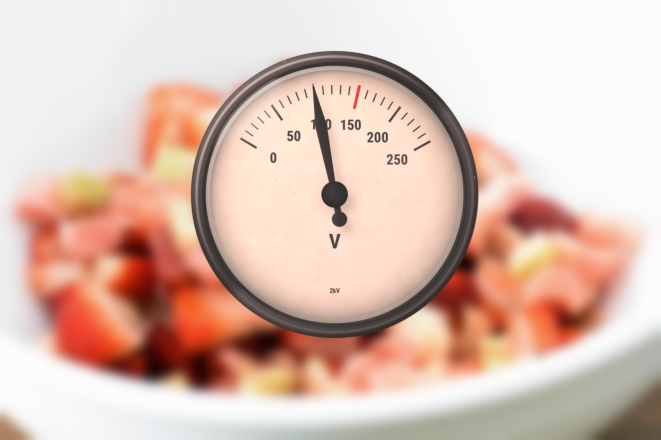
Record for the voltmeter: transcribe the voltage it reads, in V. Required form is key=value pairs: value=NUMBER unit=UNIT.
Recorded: value=100 unit=V
